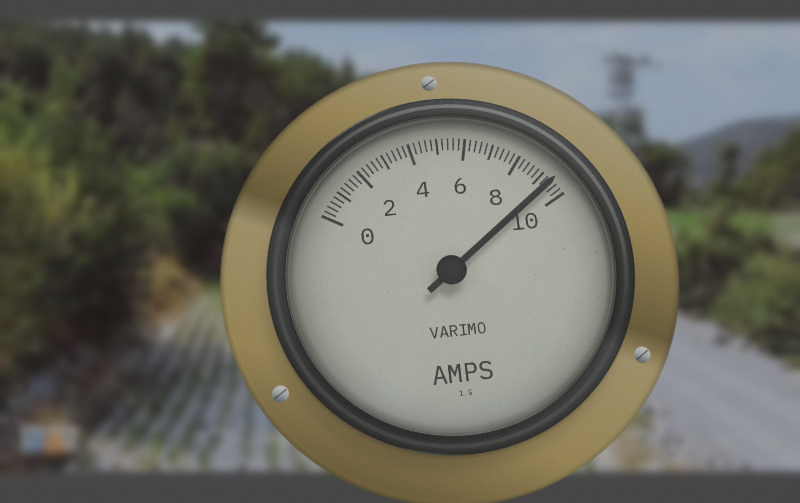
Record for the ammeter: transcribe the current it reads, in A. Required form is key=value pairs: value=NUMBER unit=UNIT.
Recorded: value=9.4 unit=A
